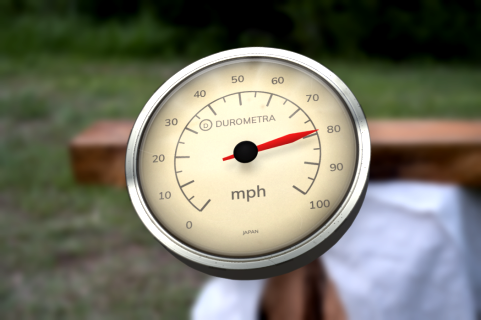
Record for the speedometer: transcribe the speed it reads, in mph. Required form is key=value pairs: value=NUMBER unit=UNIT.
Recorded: value=80 unit=mph
